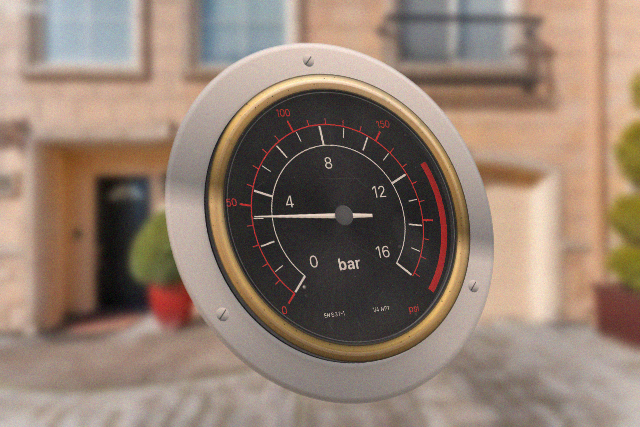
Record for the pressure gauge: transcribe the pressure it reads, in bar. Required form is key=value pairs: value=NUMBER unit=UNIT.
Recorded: value=3 unit=bar
